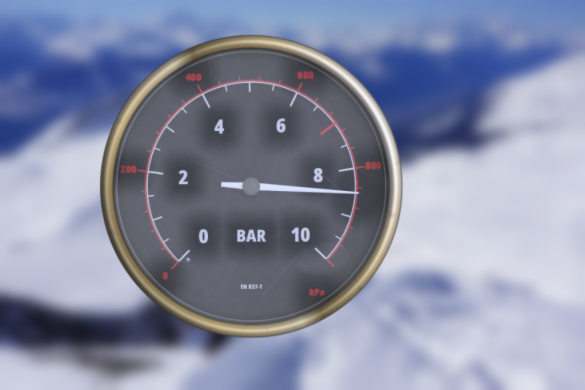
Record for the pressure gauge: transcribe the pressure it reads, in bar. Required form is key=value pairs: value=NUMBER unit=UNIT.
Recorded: value=8.5 unit=bar
